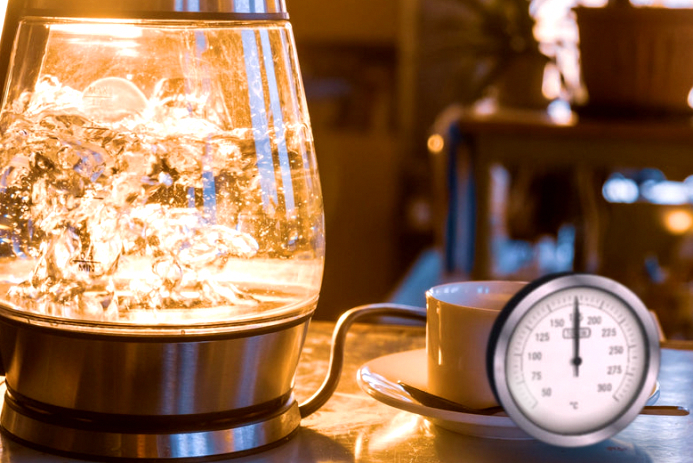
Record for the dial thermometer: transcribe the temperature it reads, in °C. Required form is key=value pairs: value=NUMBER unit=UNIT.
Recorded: value=175 unit=°C
